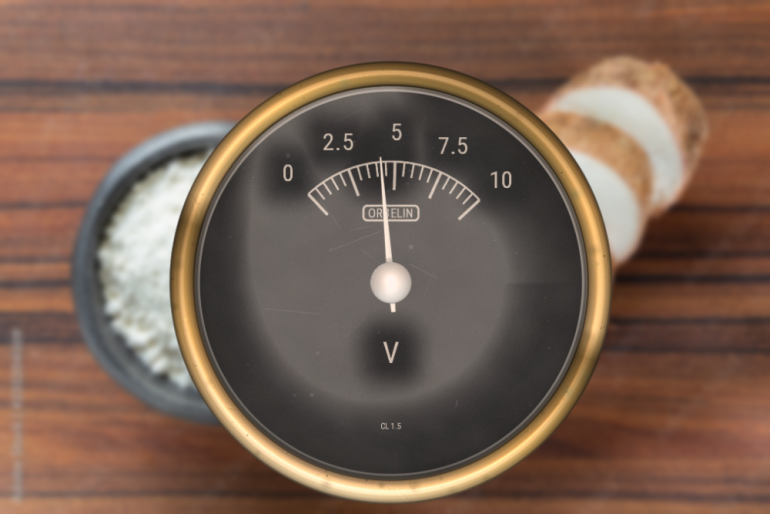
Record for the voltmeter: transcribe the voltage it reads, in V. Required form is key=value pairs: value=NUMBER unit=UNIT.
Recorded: value=4.25 unit=V
